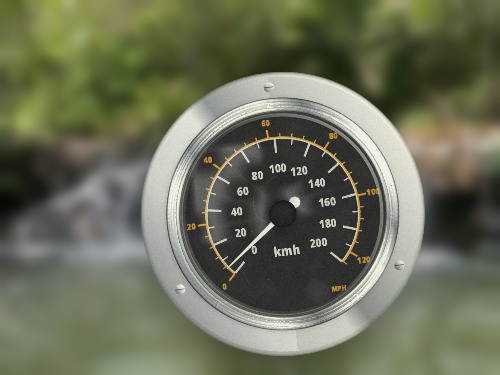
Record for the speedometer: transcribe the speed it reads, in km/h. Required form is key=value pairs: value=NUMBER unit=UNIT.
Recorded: value=5 unit=km/h
